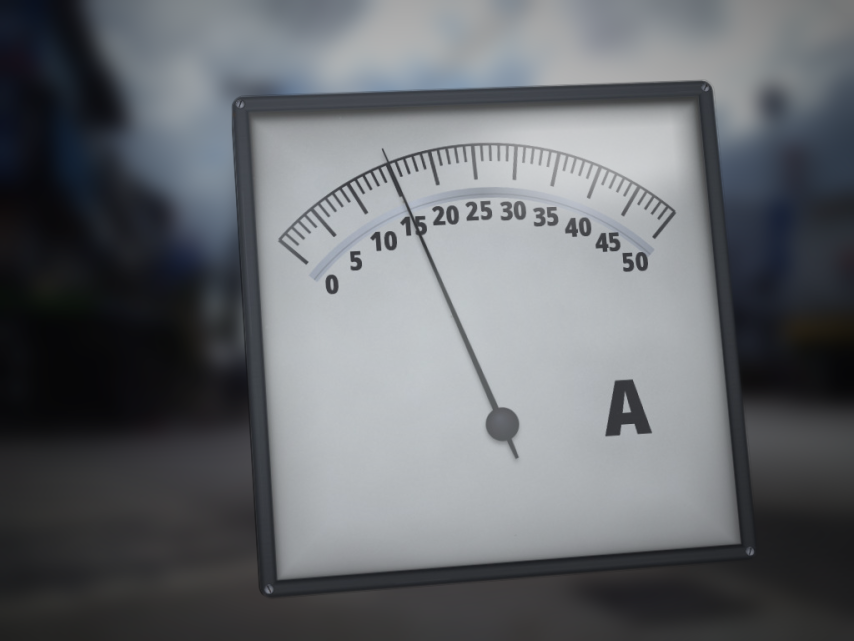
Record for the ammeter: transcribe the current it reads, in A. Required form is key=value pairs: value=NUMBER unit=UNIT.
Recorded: value=15 unit=A
